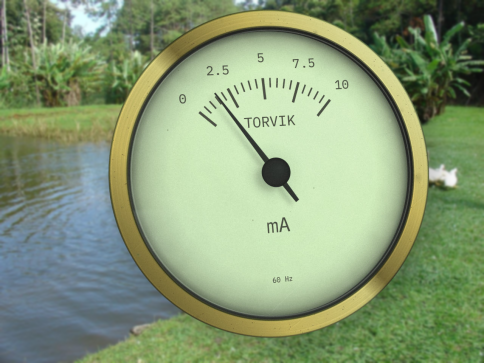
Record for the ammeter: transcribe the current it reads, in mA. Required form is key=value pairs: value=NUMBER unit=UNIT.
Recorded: value=1.5 unit=mA
